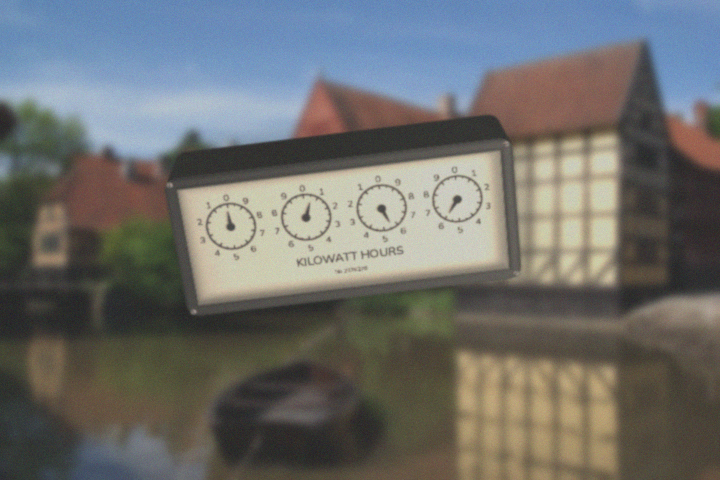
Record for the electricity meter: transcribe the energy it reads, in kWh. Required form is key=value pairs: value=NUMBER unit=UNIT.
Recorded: value=56 unit=kWh
